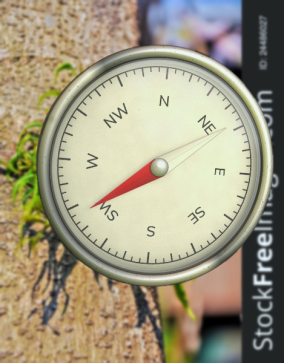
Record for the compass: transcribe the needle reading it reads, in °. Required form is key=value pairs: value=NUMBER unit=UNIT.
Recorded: value=235 unit=°
